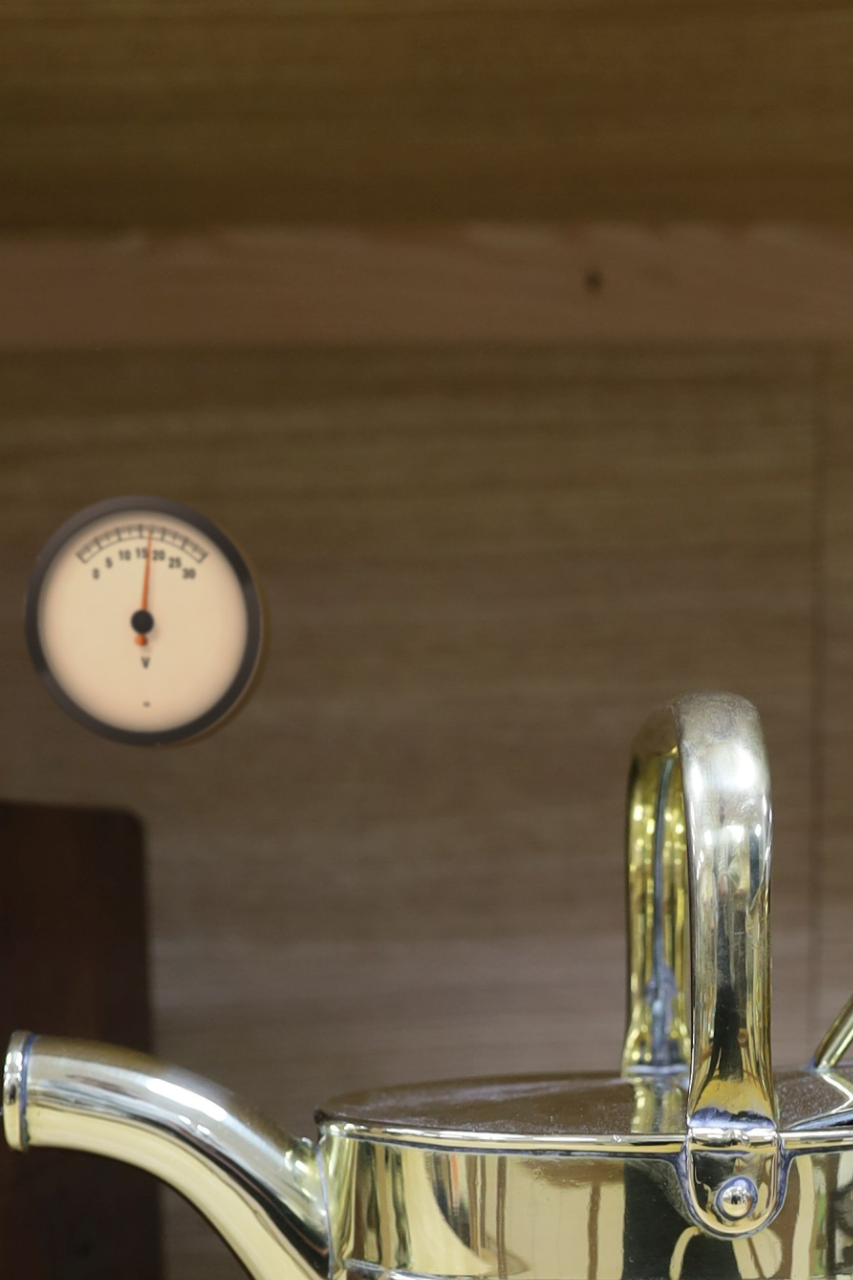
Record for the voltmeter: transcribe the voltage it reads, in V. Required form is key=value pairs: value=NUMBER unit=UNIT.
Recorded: value=17.5 unit=V
